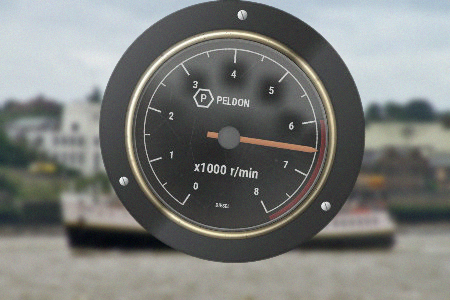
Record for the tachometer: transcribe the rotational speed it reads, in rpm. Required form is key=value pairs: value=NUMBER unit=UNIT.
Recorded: value=6500 unit=rpm
